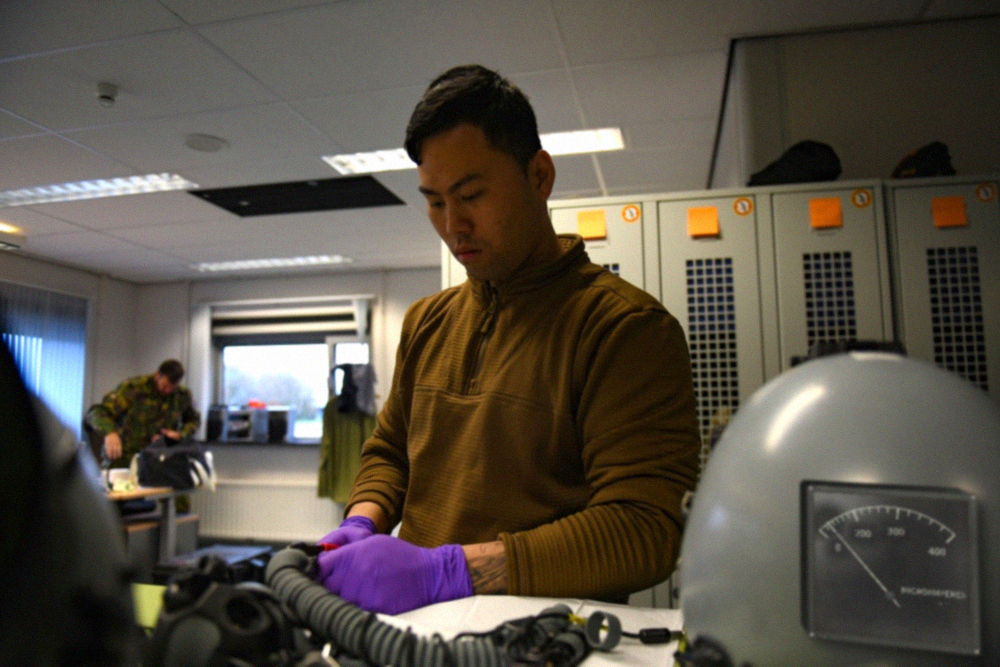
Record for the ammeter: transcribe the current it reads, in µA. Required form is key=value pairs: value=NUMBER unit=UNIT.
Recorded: value=100 unit=µA
